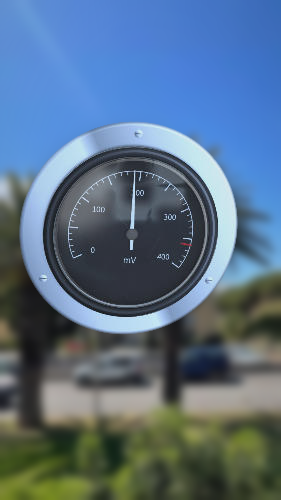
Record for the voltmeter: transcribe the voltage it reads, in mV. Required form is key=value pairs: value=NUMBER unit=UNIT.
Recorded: value=190 unit=mV
